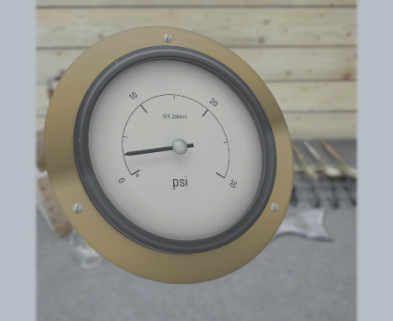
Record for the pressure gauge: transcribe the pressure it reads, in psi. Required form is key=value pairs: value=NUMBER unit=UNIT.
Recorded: value=2.5 unit=psi
